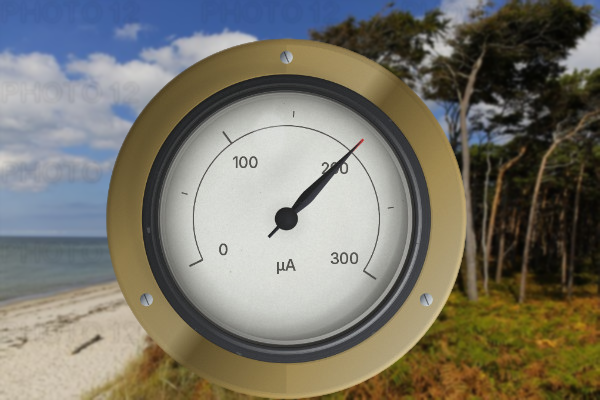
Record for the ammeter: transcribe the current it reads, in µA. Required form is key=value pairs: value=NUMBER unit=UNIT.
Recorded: value=200 unit=µA
